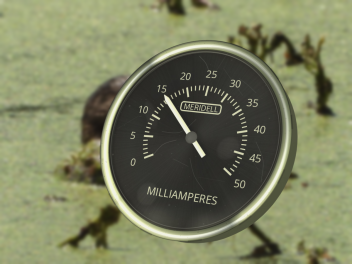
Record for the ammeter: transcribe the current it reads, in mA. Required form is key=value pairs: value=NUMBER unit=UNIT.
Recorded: value=15 unit=mA
